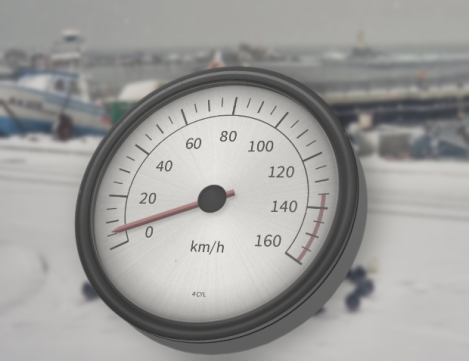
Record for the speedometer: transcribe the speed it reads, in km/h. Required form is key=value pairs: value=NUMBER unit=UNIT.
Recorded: value=5 unit=km/h
